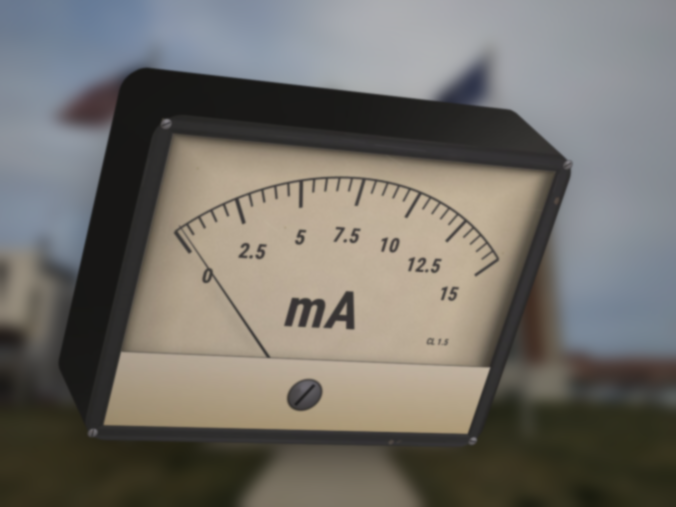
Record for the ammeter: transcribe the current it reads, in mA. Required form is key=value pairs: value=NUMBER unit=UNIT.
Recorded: value=0.25 unit=mA
